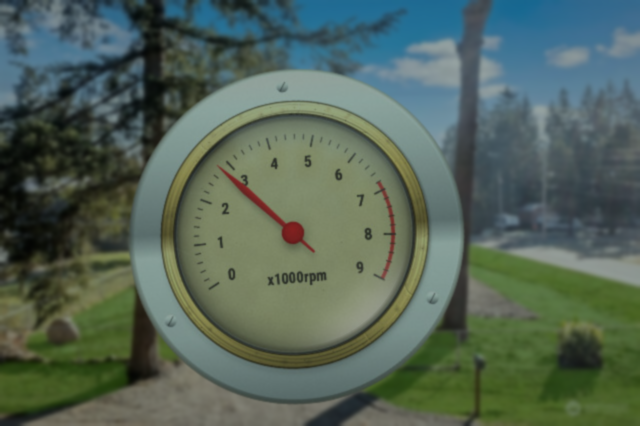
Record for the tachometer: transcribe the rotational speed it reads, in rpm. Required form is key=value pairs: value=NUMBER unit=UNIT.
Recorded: value=2800 unit=rpm
